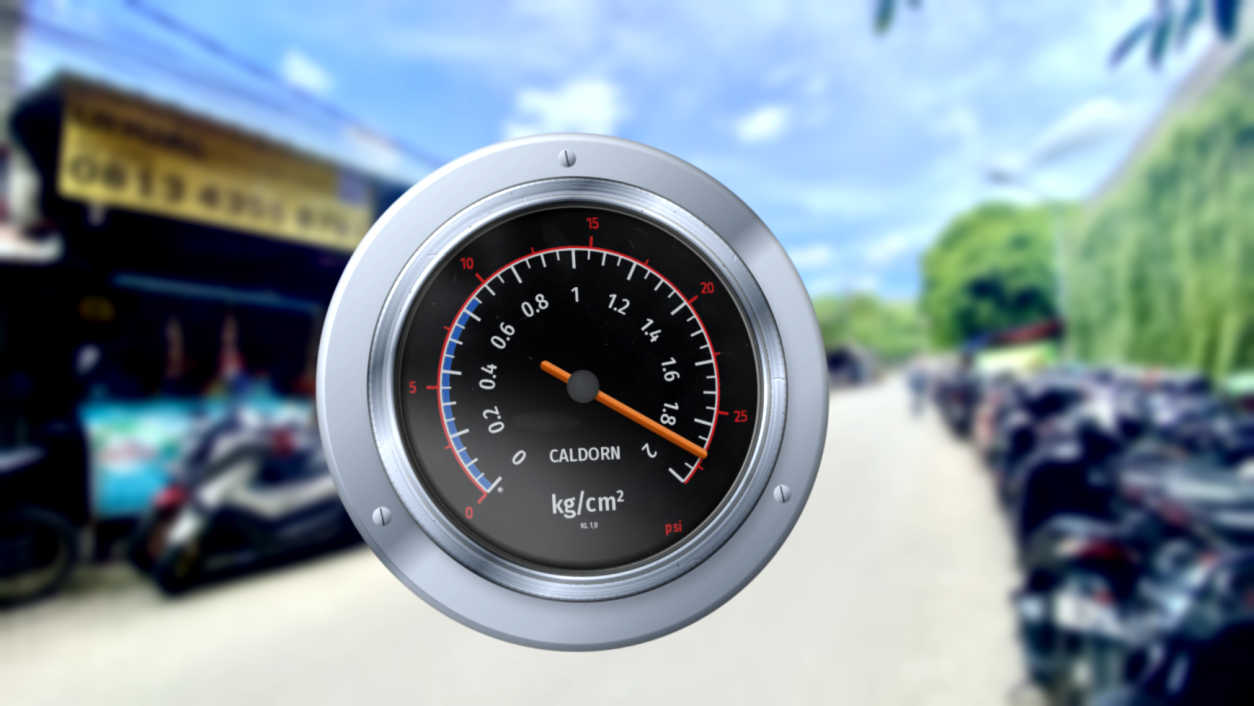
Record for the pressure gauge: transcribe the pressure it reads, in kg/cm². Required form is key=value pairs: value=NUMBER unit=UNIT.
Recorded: value=1.9 unit=kg/cm²
